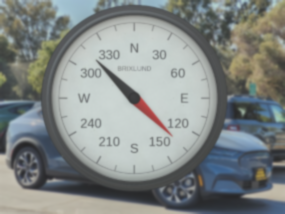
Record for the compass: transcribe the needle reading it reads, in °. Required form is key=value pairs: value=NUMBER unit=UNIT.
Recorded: value=135 unit=°
